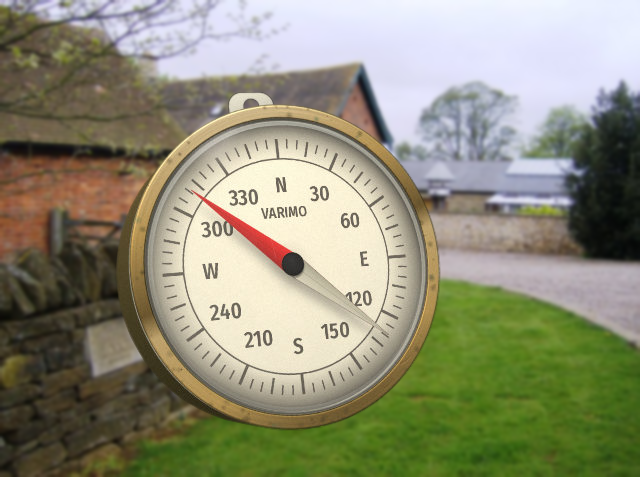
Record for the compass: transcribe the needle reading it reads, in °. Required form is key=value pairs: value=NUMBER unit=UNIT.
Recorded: value=310 unit=°
